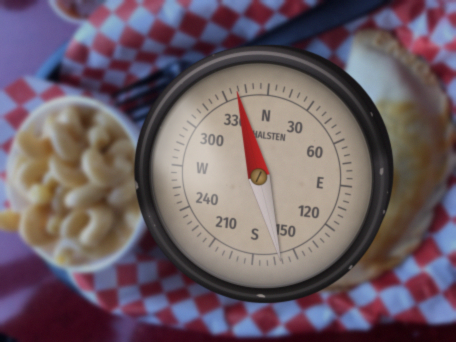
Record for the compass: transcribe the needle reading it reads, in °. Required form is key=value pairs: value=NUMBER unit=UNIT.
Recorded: value=340 unit=°
